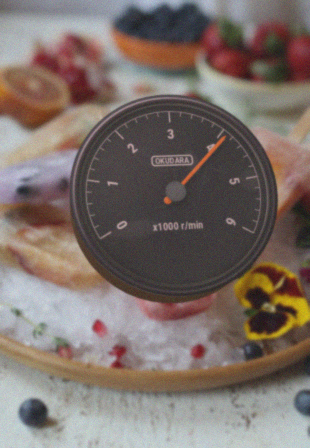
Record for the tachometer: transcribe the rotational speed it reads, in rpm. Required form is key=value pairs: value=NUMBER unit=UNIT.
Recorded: value=4100 unit=rpm
